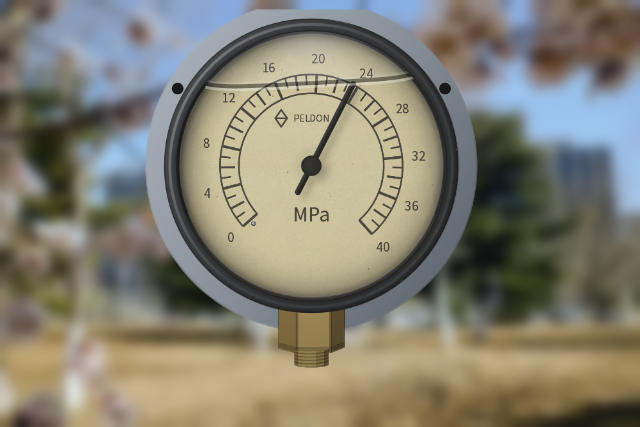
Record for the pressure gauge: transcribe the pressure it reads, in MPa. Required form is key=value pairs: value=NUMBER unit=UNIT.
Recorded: value=23.5 unit=MPa
